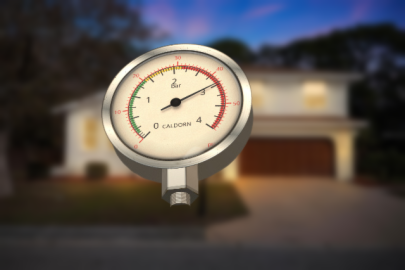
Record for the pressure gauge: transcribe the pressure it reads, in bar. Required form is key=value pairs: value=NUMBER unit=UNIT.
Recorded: value=3 unit=bar
